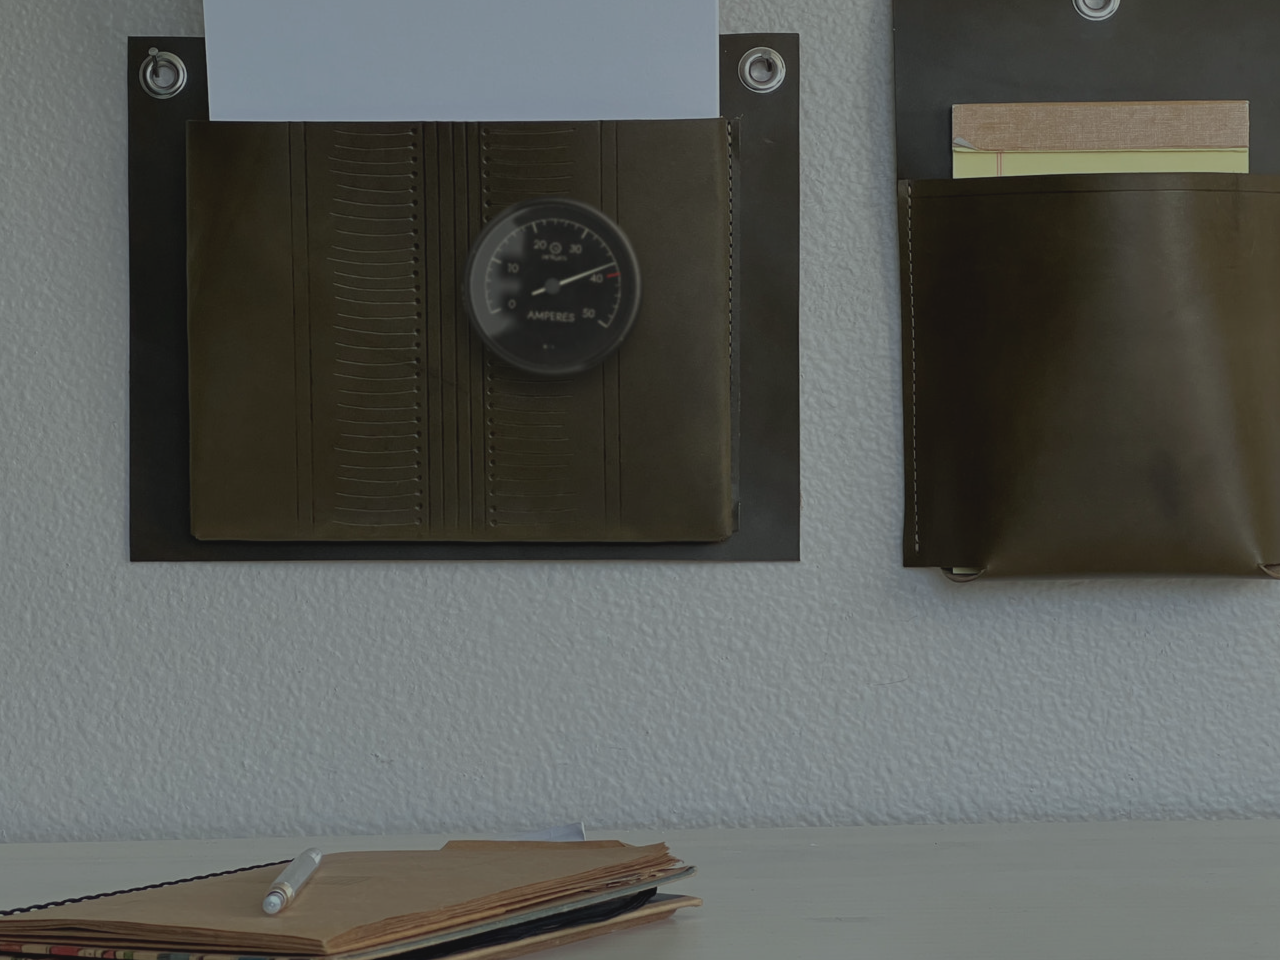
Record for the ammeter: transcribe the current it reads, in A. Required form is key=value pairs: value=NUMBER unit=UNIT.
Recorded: value=38 unit=A
